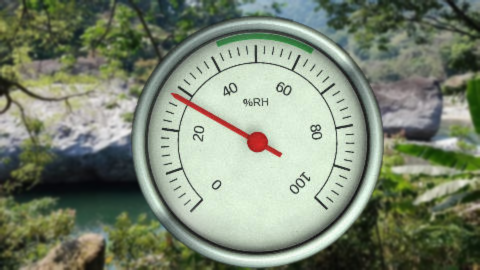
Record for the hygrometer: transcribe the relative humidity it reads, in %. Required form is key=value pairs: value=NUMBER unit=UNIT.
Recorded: value=28 unit=%
